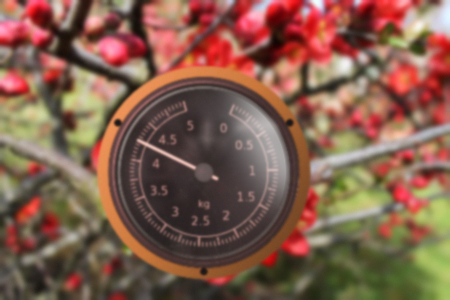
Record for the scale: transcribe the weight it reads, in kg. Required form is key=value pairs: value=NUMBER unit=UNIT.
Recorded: value=4.25 unit=kg
